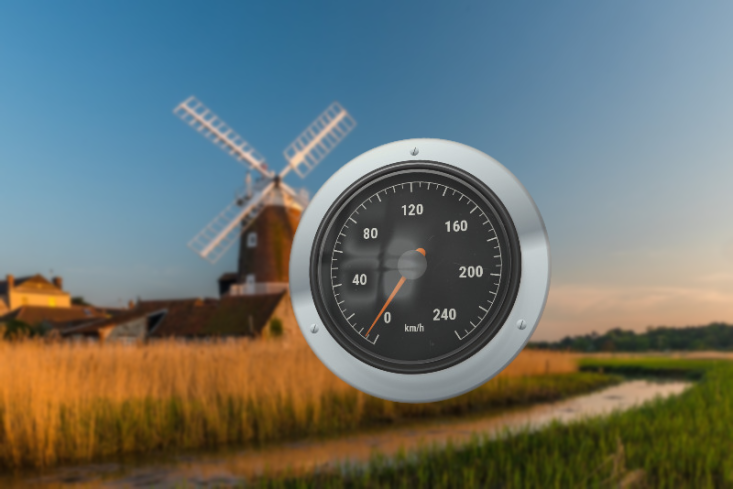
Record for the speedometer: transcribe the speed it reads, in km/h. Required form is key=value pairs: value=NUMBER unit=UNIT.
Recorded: value=5 unit=km/h
